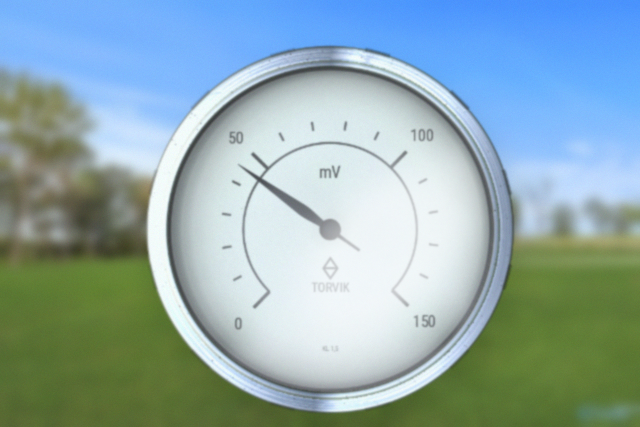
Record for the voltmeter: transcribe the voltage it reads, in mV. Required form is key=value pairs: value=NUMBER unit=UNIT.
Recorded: value=45 unit=mV
